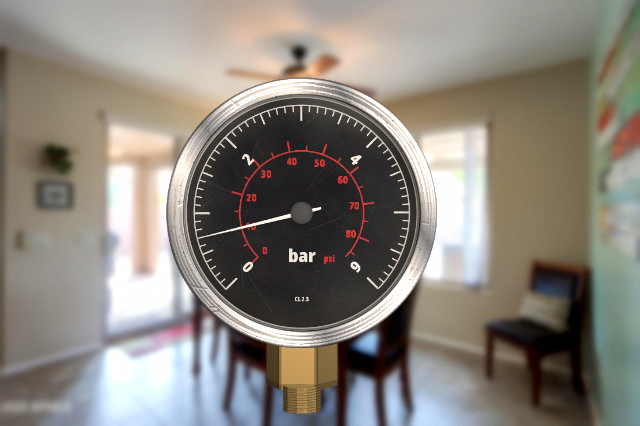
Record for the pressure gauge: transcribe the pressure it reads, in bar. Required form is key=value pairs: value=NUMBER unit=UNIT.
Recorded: value=0.7 unit=bar
